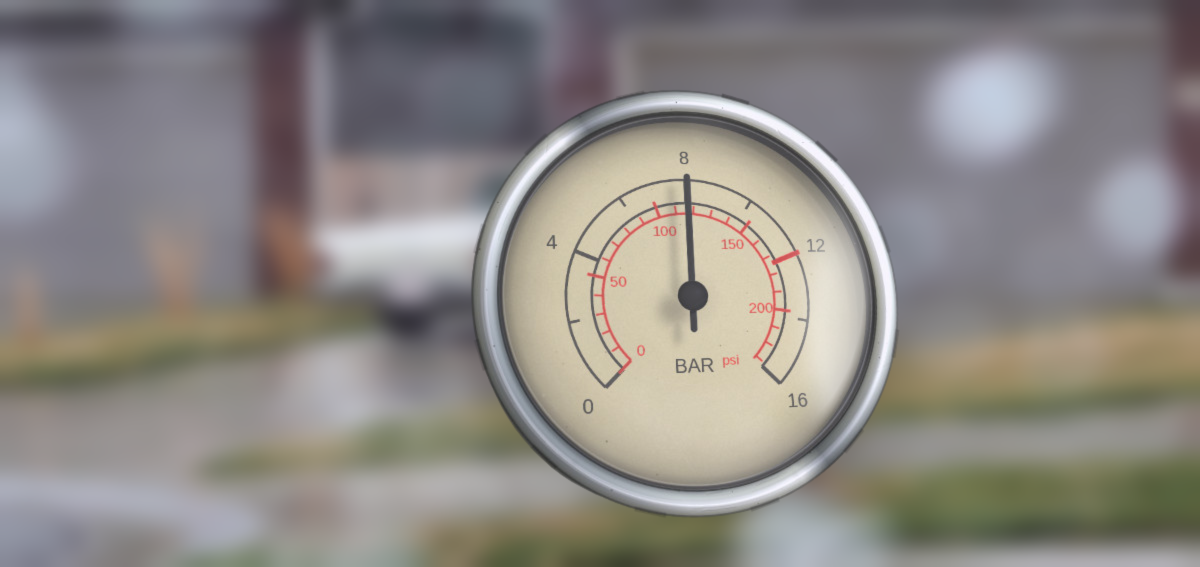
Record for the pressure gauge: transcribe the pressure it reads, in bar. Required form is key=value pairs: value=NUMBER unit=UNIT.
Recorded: value=8 unit=bar
